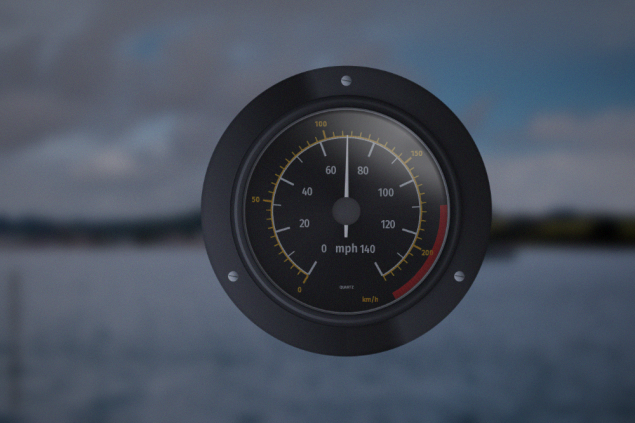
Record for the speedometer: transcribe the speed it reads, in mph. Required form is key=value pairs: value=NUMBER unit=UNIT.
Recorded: value=70 unit=mph
